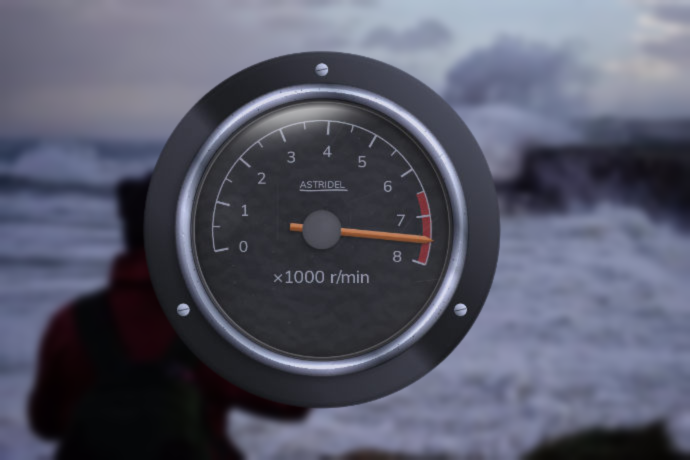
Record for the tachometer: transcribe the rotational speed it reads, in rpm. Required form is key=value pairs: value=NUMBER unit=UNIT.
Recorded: value=7500 unit=rpm
